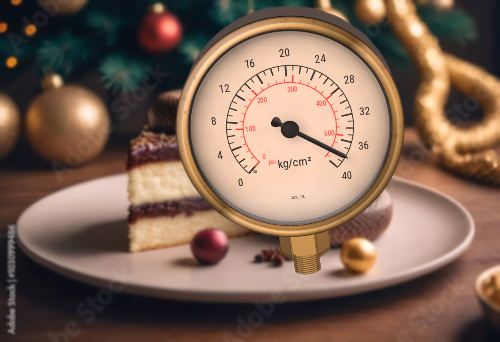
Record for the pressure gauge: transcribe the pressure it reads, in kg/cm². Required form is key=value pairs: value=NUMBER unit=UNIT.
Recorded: value=38 unit=kg/cm²
